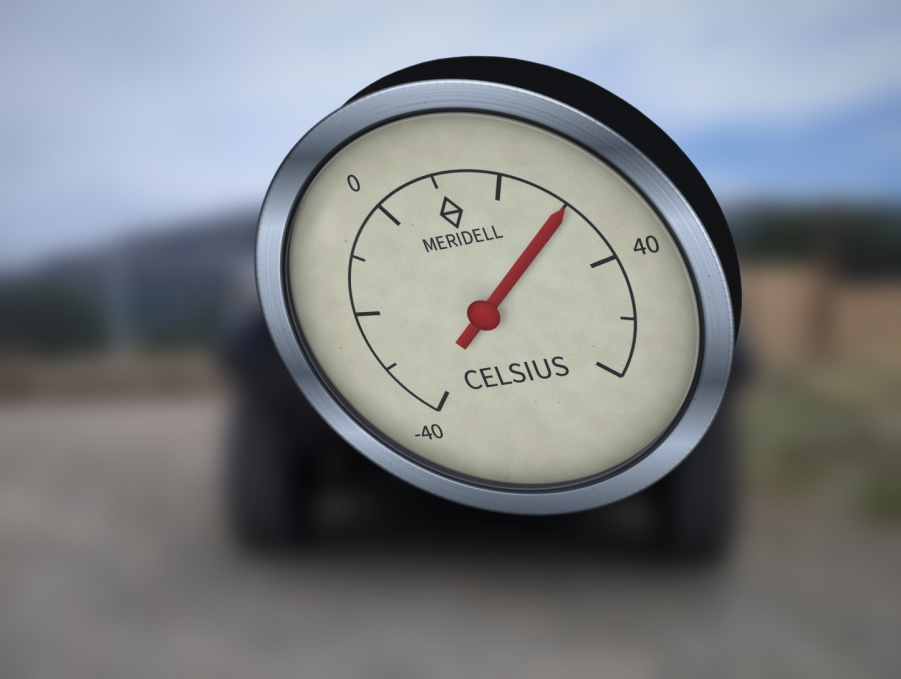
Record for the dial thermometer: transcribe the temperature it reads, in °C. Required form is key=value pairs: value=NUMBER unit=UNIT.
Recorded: value=30 unit=°C
